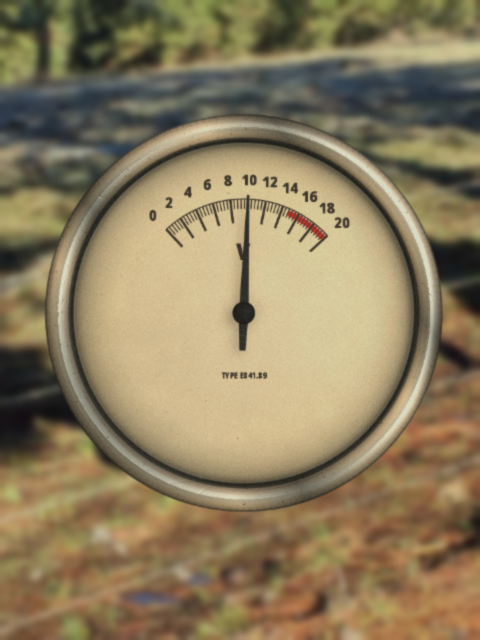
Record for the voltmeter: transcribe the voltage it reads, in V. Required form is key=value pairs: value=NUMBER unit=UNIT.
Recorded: value=10 unit=V
